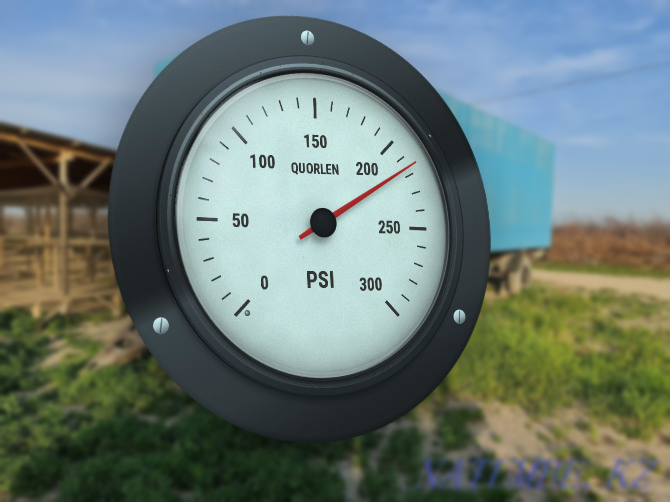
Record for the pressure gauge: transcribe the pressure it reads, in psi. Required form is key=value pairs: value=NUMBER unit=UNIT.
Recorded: value=215 unit=psi
